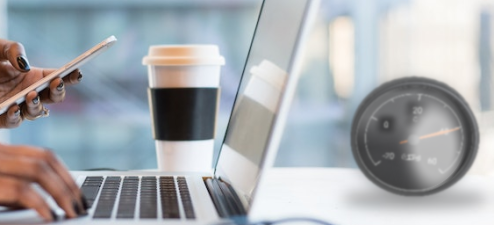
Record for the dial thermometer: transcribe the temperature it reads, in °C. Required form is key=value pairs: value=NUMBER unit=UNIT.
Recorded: value=40 unit=°C
